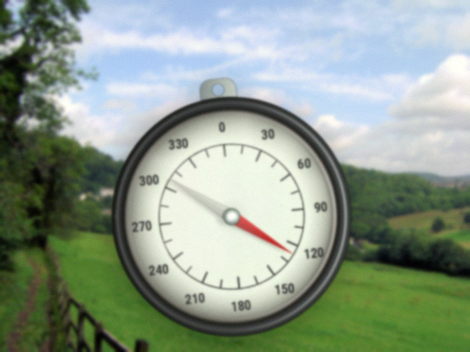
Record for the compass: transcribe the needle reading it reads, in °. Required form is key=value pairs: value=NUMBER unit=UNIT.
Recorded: value=127.5 unit=°
